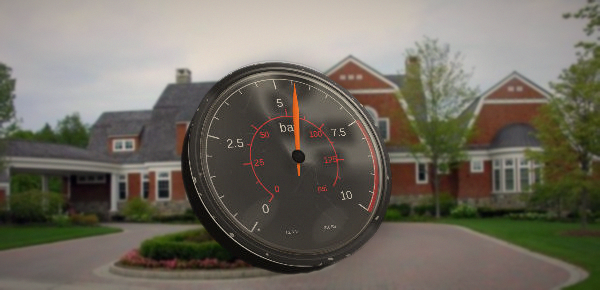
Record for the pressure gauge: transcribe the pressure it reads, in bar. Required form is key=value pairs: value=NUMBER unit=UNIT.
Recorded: value=5.5 unit=bar
